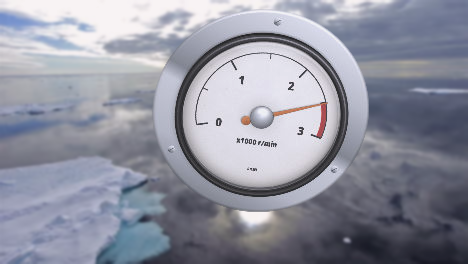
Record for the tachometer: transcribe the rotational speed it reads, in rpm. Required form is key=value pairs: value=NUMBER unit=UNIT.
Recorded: value=2500 unit=rpm
